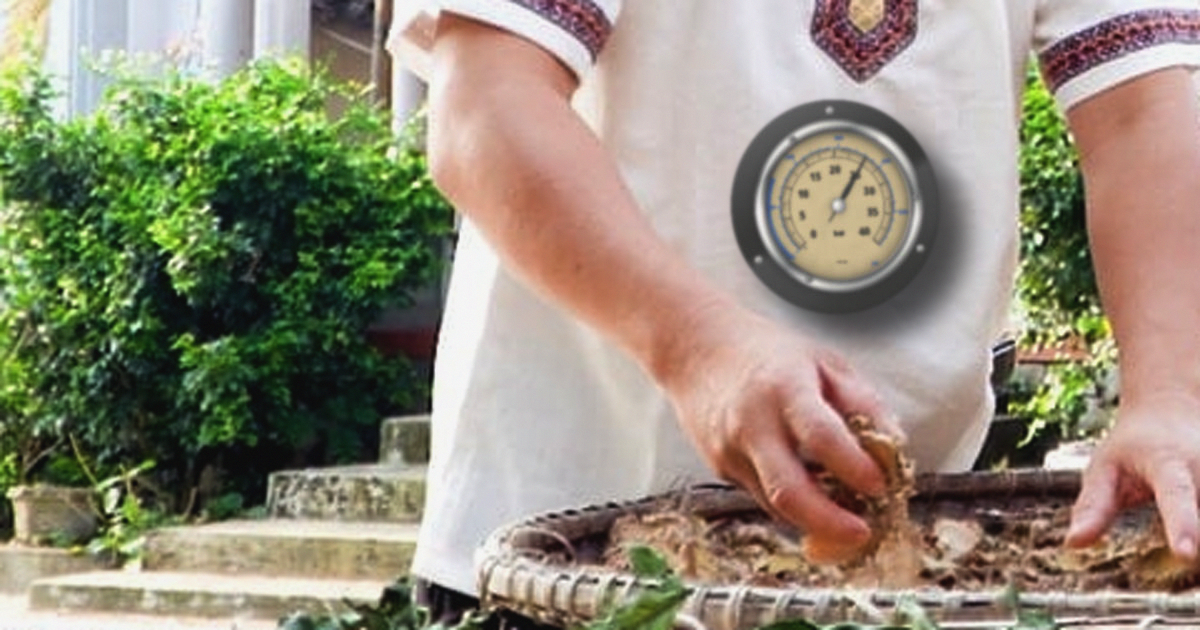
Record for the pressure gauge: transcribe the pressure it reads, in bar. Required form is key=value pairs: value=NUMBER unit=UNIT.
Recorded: value=25 unit=bar
